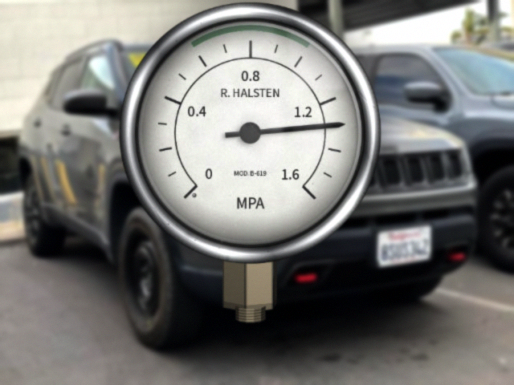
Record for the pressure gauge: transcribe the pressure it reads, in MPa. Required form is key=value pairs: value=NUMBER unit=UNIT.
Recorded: value=1.3 unit=MPa
